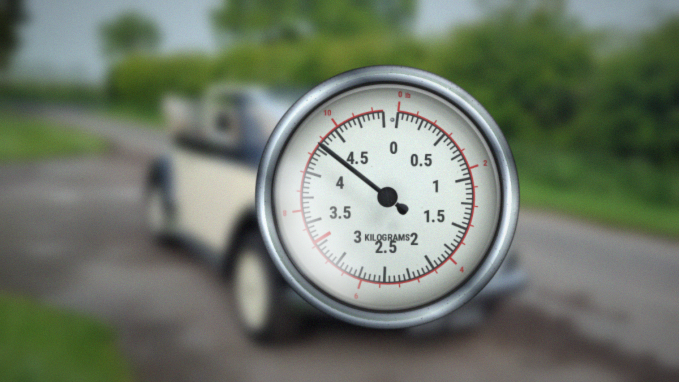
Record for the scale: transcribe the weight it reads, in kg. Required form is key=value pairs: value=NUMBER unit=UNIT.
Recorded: value=4.3 unit=kg
